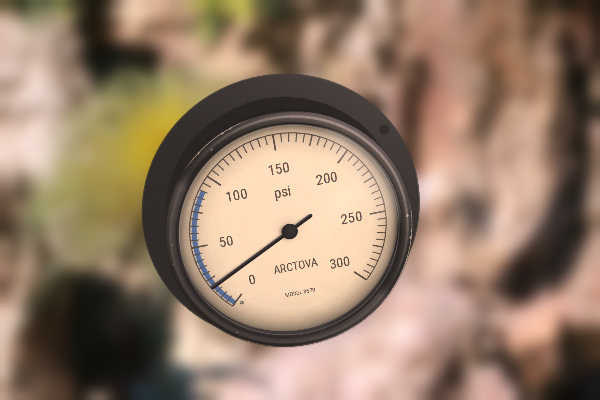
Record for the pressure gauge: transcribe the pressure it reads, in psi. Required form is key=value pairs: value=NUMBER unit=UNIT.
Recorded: value=20 unit=psi
